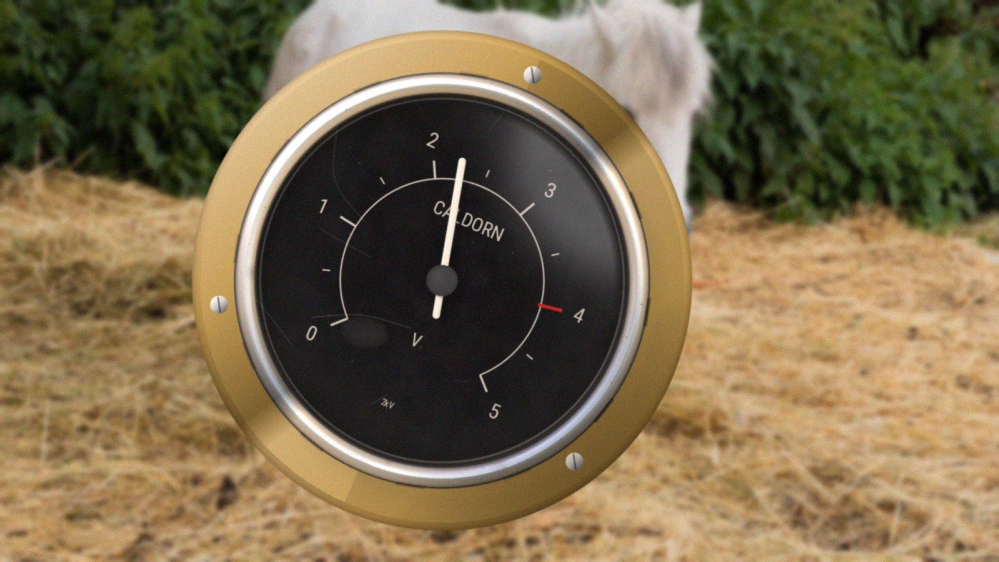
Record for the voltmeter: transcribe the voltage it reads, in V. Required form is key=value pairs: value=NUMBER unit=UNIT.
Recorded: value=2.25 unit=V
